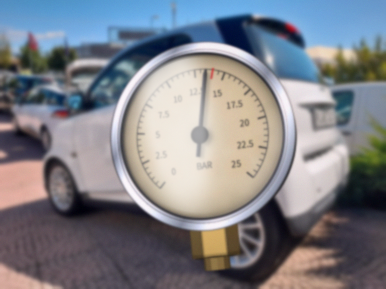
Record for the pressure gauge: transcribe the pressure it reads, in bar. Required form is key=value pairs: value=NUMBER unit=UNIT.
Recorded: value=13.5 unit=bar
